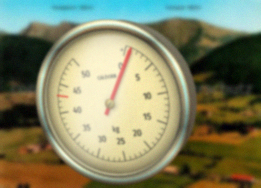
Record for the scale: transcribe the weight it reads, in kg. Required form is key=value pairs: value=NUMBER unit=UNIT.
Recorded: value=1 unit=kg
